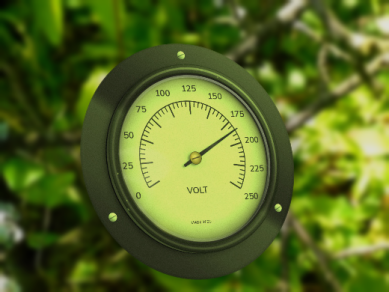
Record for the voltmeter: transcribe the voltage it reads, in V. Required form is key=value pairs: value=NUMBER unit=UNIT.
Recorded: value=185 unit=V
